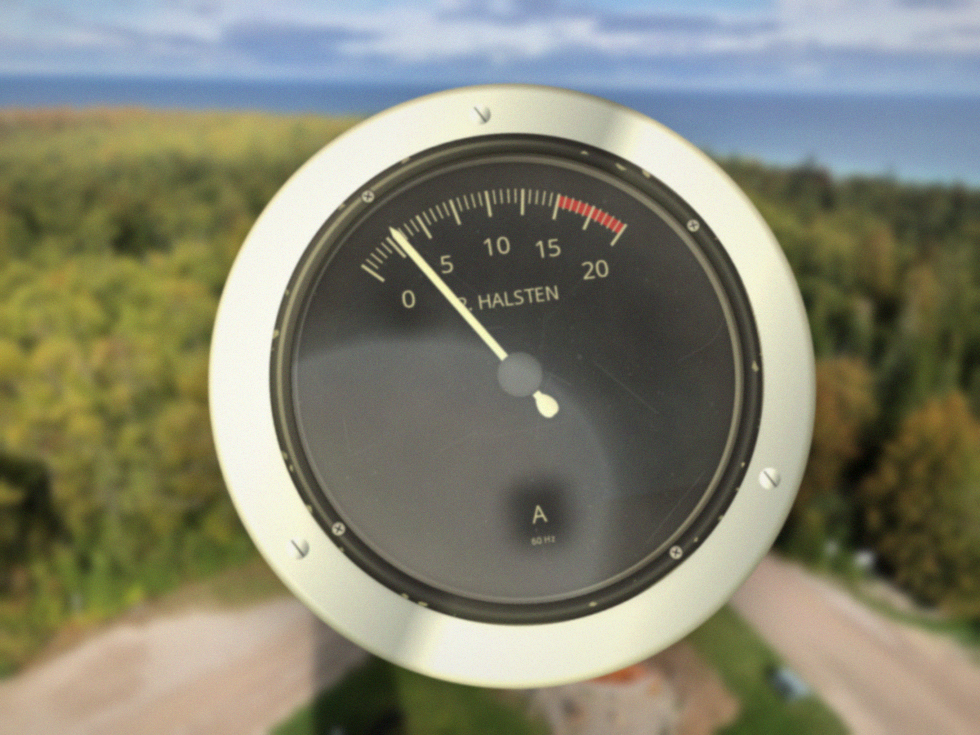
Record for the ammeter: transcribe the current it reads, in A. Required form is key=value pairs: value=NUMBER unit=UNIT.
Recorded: value=3 unit=A
